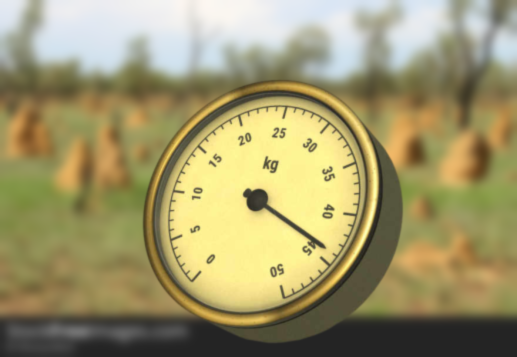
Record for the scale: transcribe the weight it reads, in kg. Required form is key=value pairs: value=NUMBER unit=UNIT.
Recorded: value=44 unit=kg
